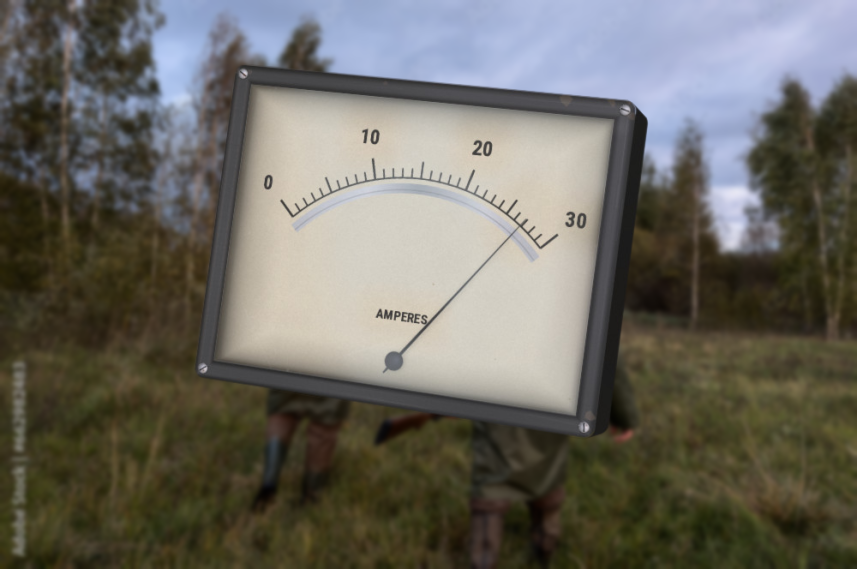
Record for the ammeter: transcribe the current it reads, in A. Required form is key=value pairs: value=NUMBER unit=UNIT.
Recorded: value=27 unit=A
